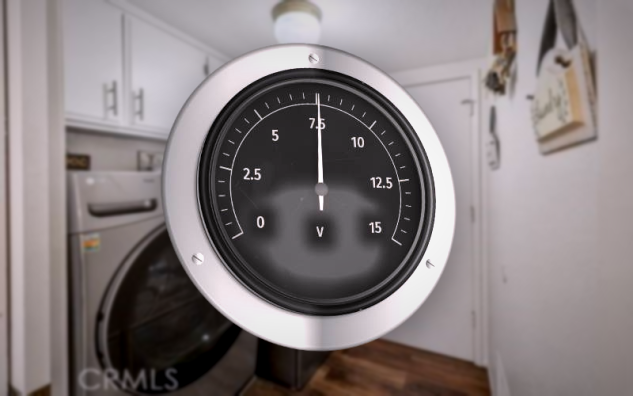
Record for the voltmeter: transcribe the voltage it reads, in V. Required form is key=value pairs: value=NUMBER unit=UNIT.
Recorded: value=7.5 unit=V
